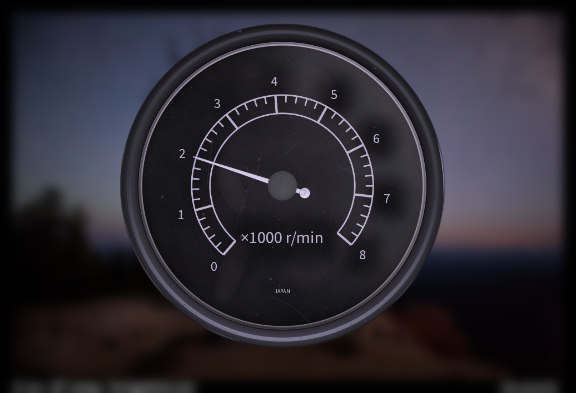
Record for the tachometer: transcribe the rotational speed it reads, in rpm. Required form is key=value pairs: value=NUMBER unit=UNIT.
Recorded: value=2000 unit=rpm
